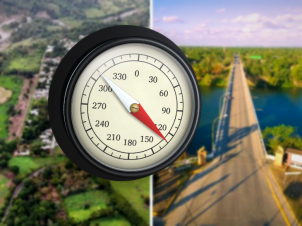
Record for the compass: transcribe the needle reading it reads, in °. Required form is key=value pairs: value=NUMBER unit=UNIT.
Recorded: value=130 unit=°
